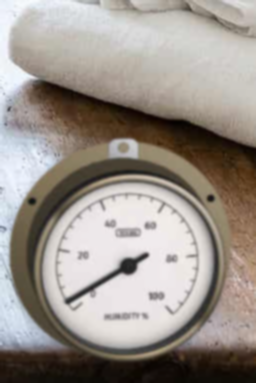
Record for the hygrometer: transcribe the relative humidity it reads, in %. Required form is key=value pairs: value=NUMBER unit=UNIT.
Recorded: value=4 unit=%
